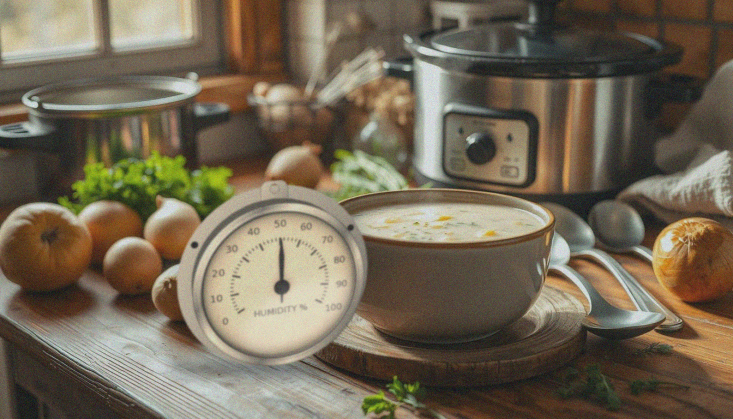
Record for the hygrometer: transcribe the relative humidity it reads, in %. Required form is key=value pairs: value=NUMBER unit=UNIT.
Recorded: value=50 unit=%
